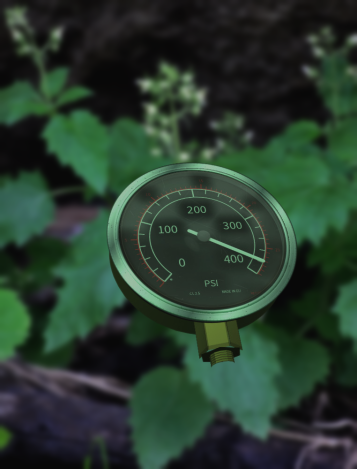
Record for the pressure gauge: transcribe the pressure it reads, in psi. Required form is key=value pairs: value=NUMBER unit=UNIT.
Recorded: value=380 unit=psi
